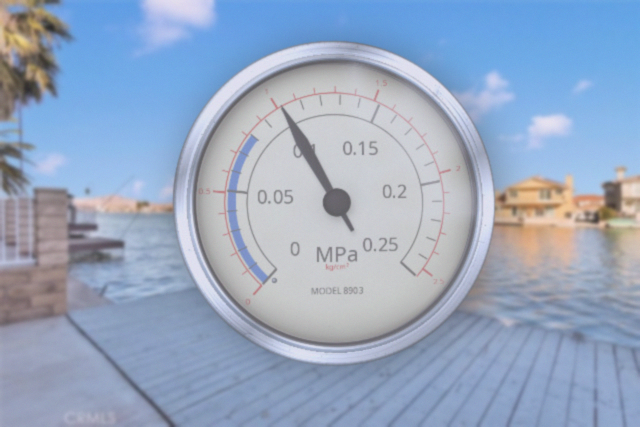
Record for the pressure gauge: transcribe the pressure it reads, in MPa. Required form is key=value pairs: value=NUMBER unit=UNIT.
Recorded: value=0.1 unit=MPa
